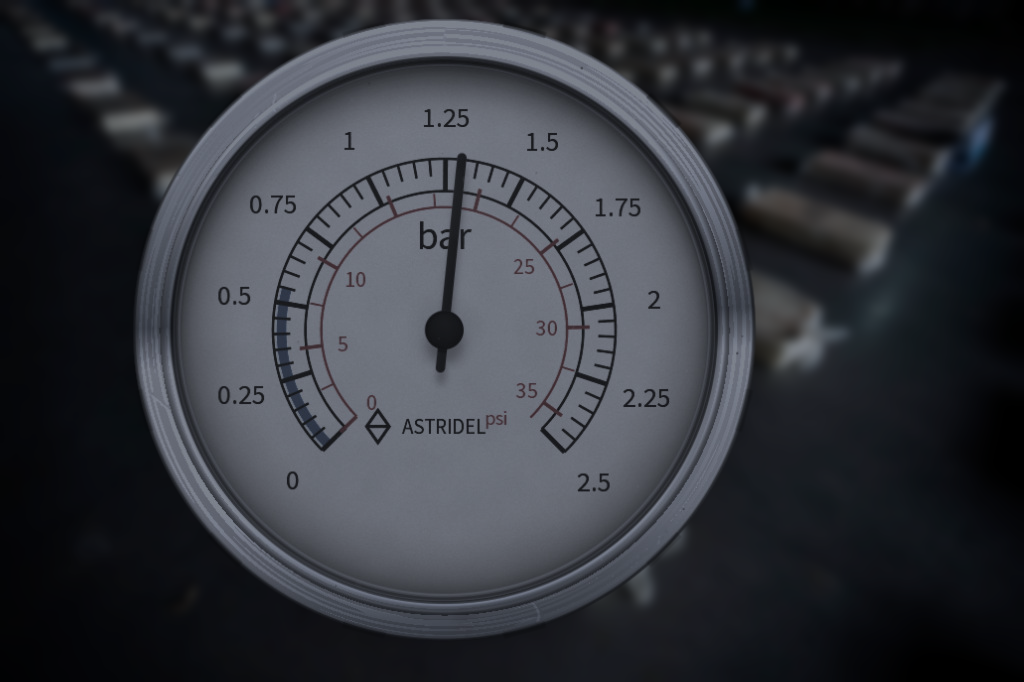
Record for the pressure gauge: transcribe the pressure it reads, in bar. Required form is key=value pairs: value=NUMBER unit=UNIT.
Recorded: value=1.3 unit=bar
